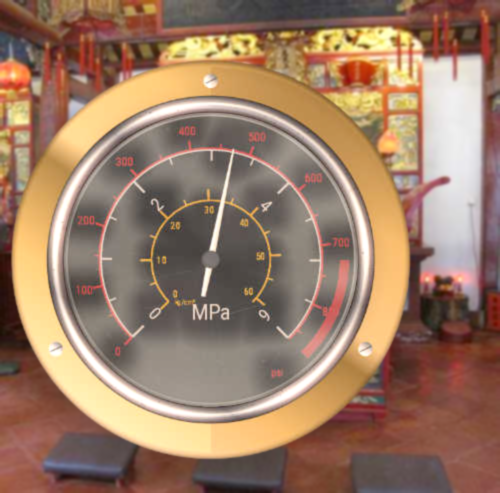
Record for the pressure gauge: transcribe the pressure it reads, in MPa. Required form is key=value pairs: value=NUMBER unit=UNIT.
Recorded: value=3.25 unit=MPa
